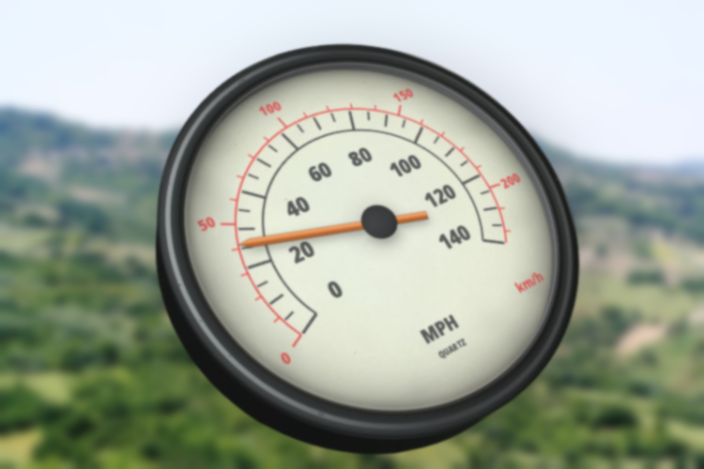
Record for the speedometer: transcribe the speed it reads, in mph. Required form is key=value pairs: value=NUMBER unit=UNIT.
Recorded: value=25 unit=mph
